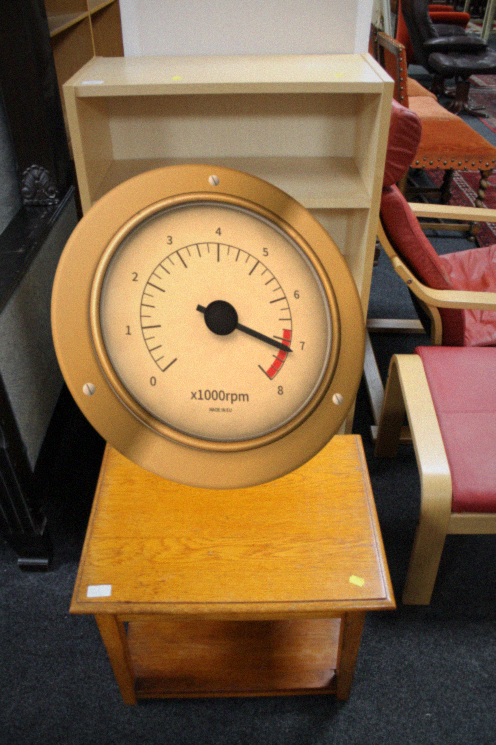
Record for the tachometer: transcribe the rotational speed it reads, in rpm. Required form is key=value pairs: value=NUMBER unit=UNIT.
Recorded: value=7250 unit=rpm
